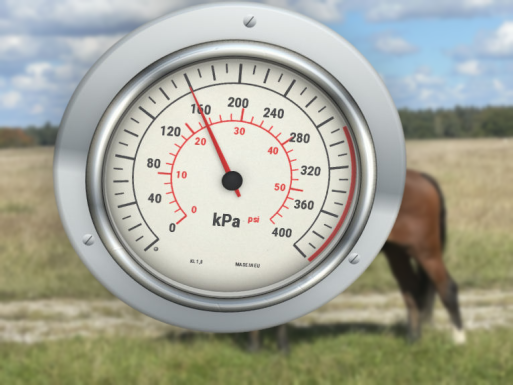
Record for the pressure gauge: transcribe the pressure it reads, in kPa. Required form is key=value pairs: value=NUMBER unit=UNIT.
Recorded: value=160 unit=kPa
